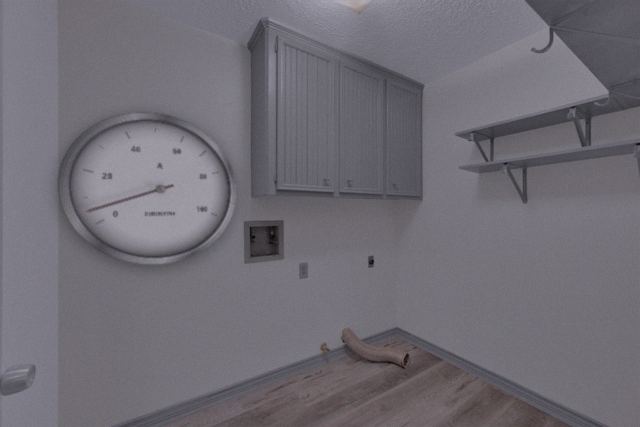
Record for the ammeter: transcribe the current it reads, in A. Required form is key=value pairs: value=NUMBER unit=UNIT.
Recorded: value=5 unit=A
